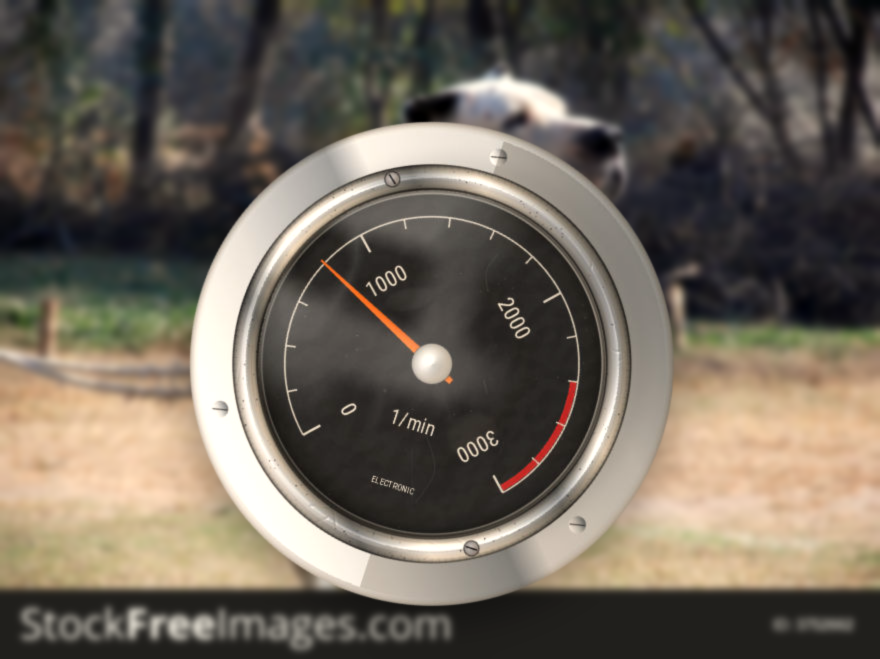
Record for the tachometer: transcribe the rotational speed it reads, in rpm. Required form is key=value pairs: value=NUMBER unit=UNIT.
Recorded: value=800 unit=rpm
